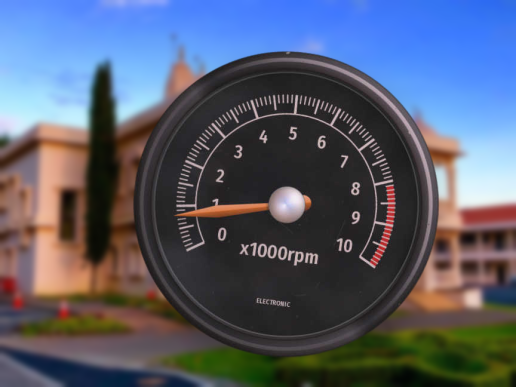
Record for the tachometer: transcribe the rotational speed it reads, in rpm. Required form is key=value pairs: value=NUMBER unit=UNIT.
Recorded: value=800 unit=rpm
